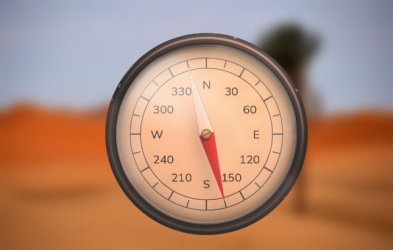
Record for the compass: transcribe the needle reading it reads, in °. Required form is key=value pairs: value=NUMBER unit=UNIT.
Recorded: value=165 unit=°
